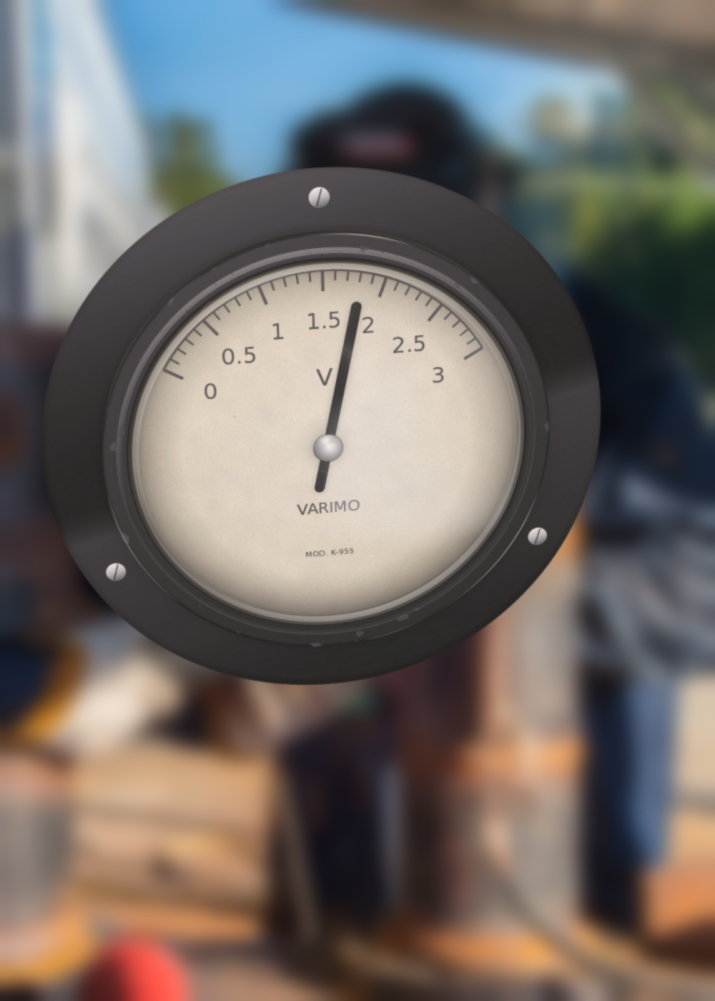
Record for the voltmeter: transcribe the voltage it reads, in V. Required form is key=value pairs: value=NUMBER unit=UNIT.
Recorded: value=1.8 unit=V
